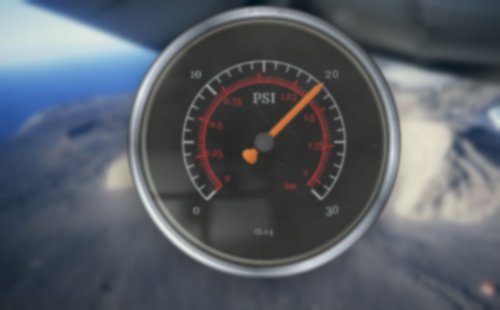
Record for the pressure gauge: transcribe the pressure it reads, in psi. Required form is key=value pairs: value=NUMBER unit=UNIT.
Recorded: value=20 unit=psi
